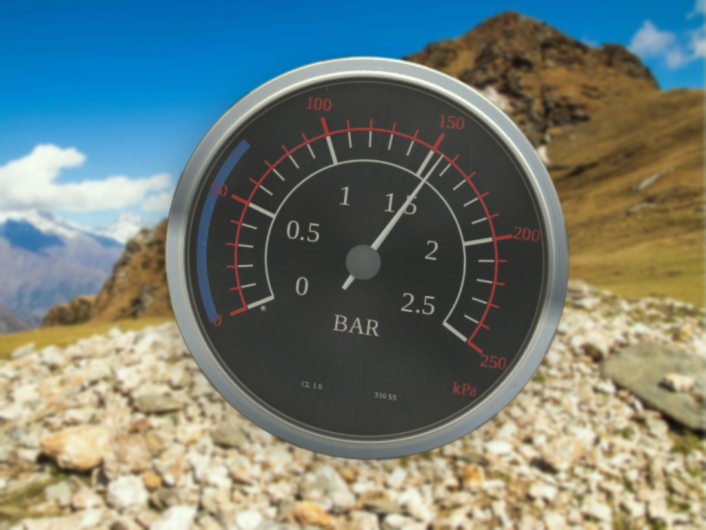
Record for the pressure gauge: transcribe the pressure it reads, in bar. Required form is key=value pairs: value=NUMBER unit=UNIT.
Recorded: value=1.55 unit=bar
